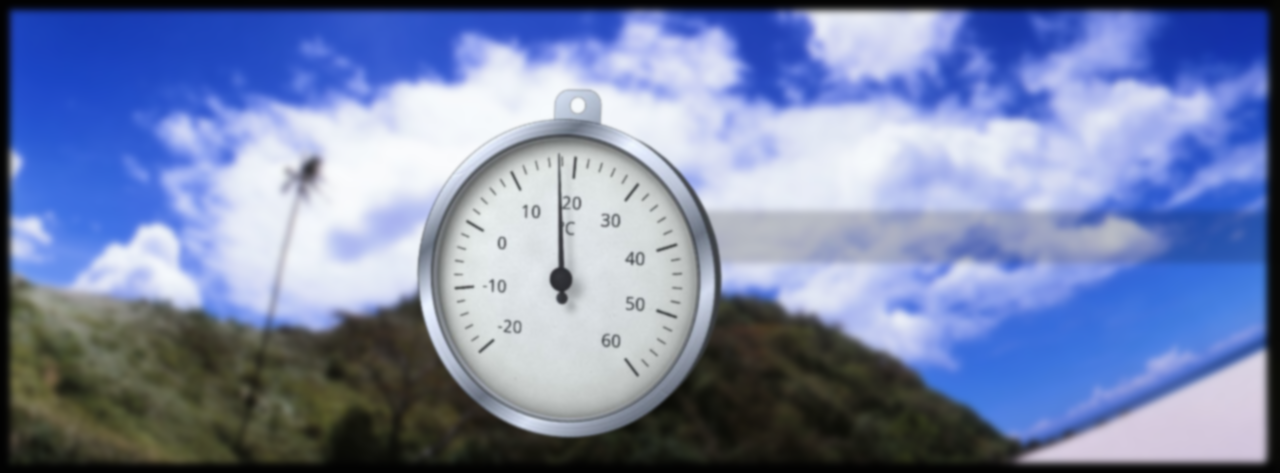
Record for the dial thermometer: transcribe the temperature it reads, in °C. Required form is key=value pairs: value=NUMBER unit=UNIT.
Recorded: value=18 unit=°C
